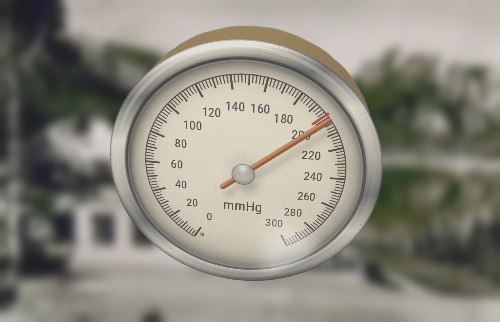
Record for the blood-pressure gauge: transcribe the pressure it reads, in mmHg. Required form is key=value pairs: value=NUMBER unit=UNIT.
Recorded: value=200 unit=mmHg
